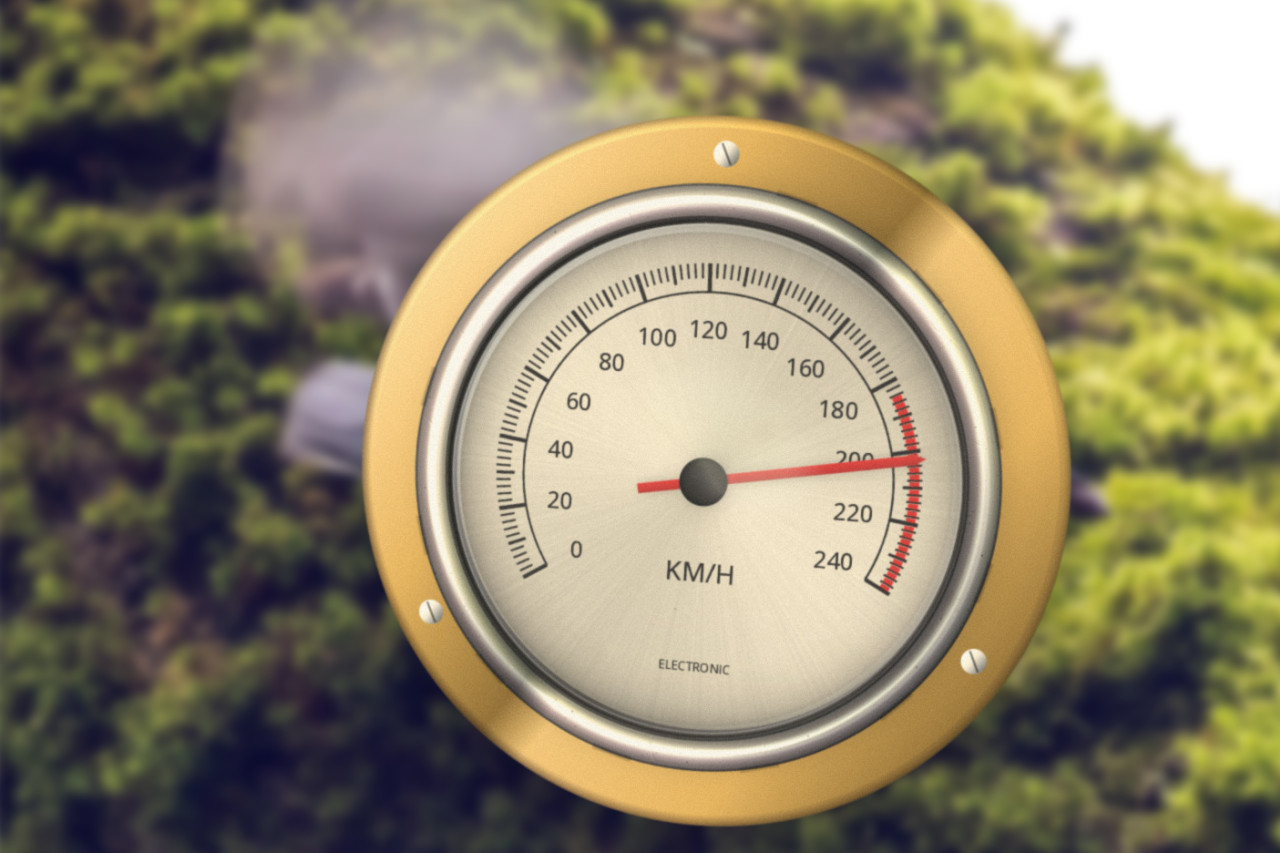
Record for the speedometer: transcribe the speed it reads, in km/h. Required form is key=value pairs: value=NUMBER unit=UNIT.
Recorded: value=202 unit=km/h
